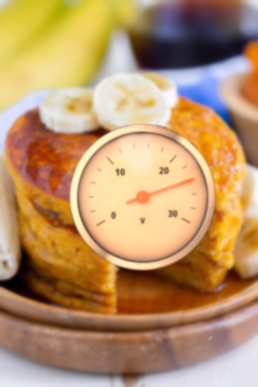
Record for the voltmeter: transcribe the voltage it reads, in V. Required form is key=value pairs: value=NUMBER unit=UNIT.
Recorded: value=24 unit=V
